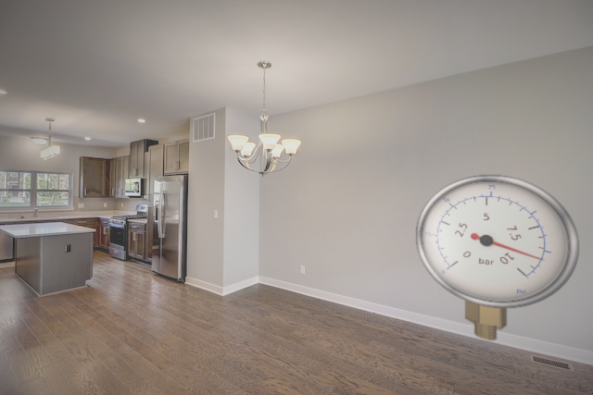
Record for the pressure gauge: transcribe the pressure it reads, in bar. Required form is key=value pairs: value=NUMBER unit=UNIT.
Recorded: value=9 unit=bar
